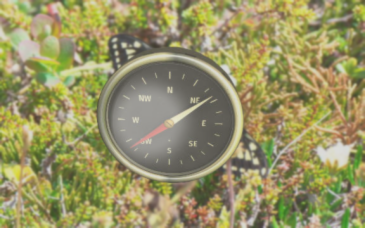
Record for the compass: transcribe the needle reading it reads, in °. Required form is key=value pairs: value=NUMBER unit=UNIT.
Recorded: value=232.5 unit=°
